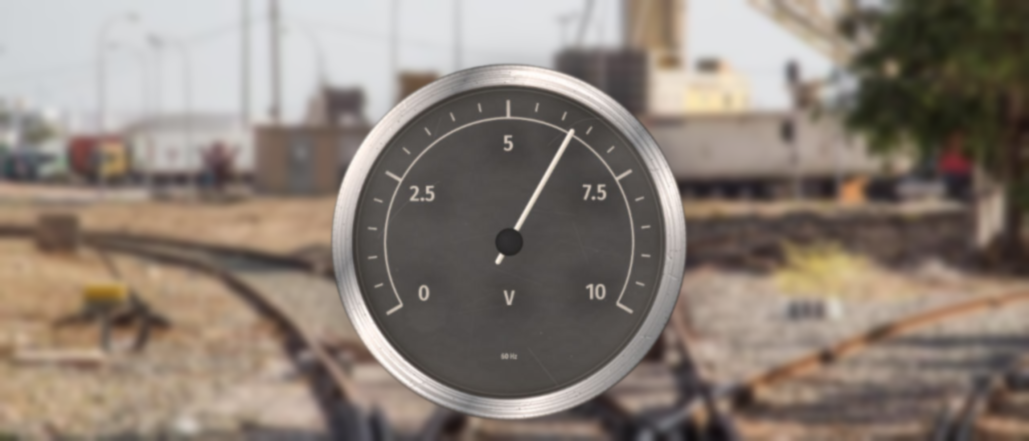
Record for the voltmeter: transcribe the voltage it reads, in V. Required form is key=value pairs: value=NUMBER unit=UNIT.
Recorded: value=6.25 unit=V
